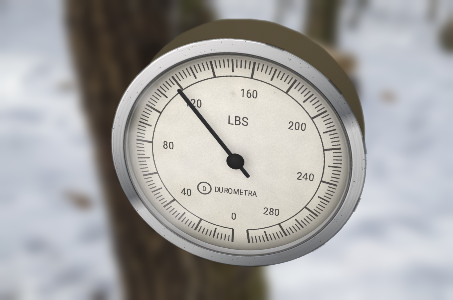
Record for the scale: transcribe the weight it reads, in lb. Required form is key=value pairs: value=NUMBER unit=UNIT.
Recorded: value=120 unit=lb
